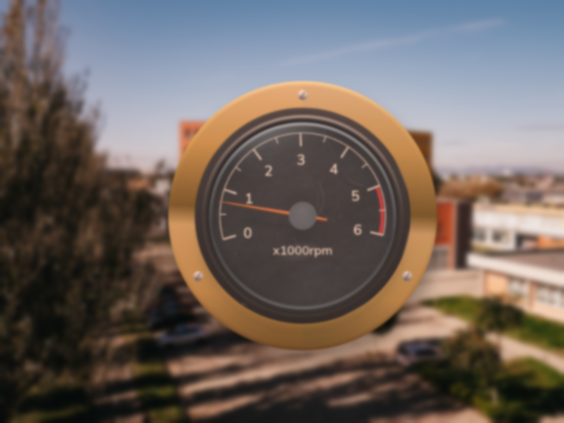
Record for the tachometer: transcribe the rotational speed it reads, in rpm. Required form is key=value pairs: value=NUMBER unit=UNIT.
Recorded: value=750 unit=rpm
